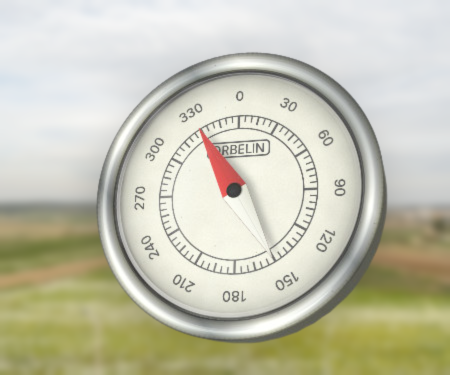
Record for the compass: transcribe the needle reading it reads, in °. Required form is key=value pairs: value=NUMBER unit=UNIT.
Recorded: value=330 unit=°
